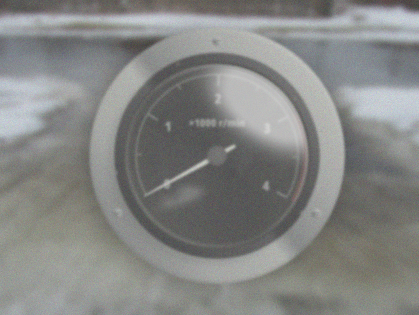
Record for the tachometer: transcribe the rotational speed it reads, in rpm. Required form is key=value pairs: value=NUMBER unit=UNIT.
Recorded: value=0 unit=rpm
